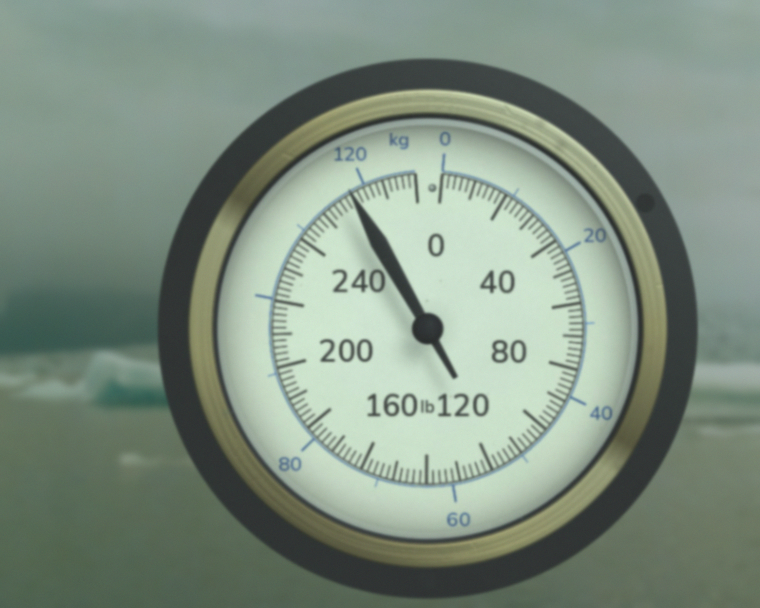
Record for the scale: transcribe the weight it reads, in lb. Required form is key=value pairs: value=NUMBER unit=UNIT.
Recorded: value=260 unit=lb
